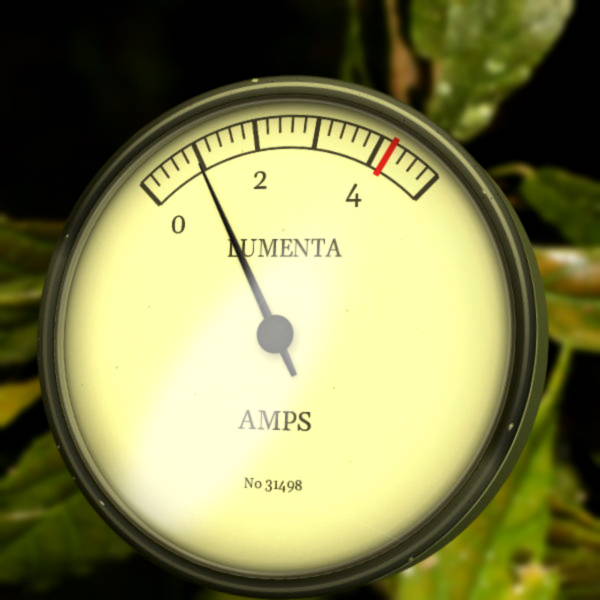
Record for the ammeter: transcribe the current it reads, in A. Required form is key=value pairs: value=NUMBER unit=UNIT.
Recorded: value=1 unit=A
